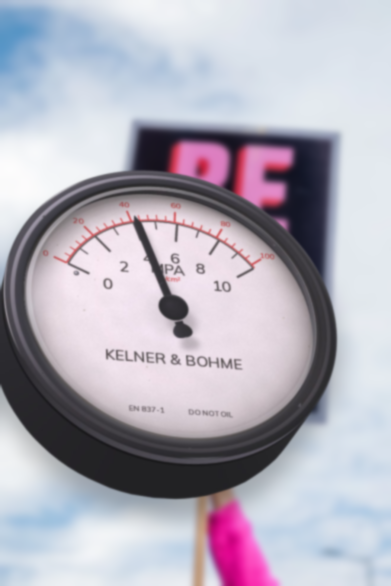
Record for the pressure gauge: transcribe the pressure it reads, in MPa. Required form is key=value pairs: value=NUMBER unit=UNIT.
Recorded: value=4 unit=MPa
